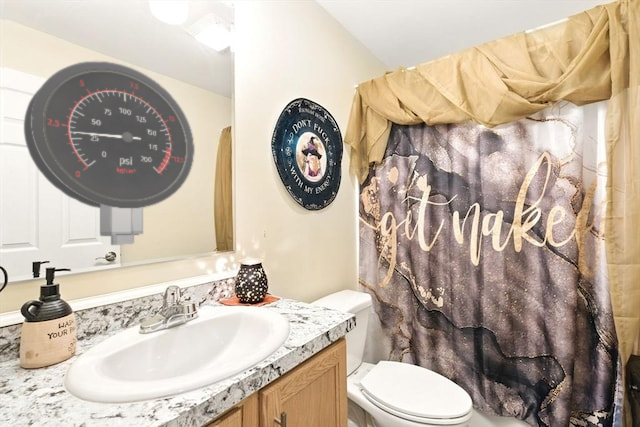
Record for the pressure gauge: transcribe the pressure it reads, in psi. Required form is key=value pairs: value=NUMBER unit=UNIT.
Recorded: value=30 unit=psi
